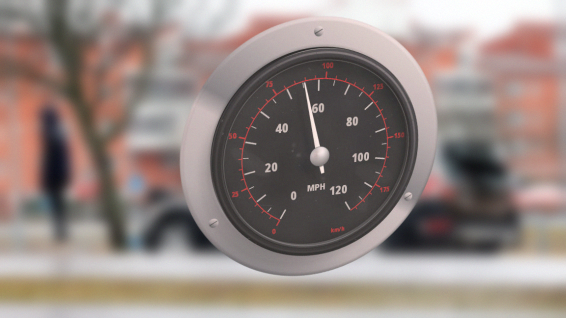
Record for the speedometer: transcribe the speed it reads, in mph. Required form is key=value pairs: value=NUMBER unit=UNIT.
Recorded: value=55 unit=mph
